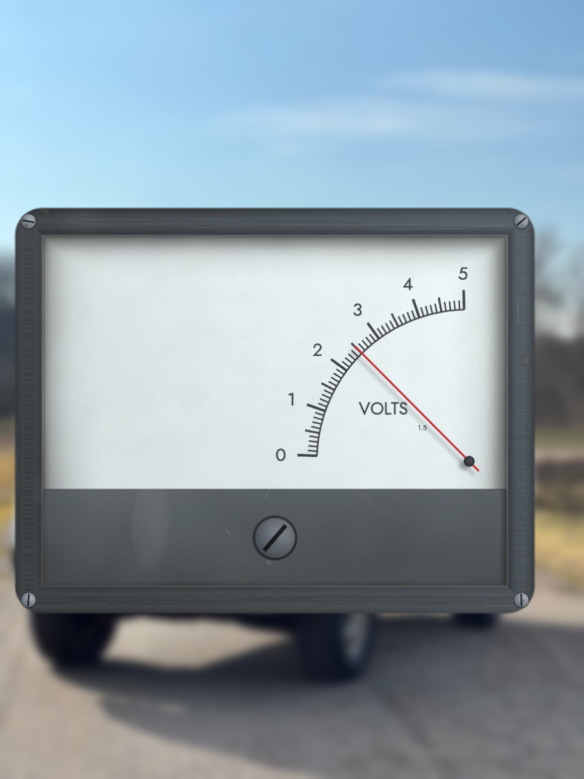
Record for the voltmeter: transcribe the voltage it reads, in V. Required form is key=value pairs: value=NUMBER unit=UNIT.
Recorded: value=2.5 unit=V
